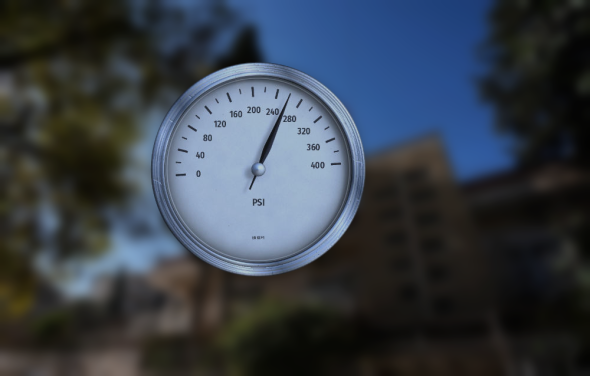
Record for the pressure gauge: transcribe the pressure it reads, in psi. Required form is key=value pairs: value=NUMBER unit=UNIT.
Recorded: value=260 unit=psi
